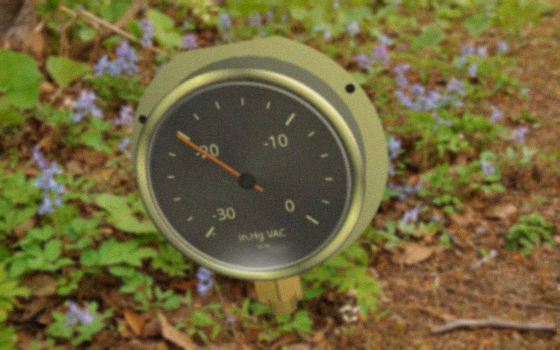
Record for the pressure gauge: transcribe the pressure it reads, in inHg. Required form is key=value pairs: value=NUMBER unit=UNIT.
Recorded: value=-20 unit=inHg
